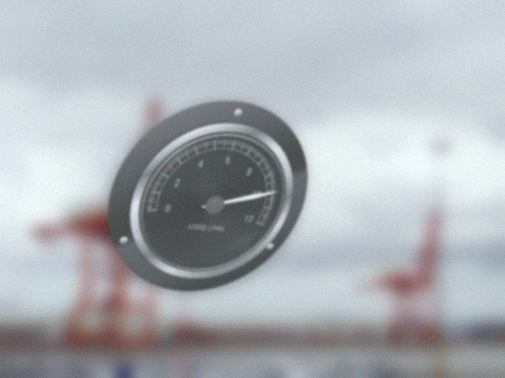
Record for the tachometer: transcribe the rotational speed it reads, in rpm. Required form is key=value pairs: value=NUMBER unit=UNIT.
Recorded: value=10000 unit=rpm
